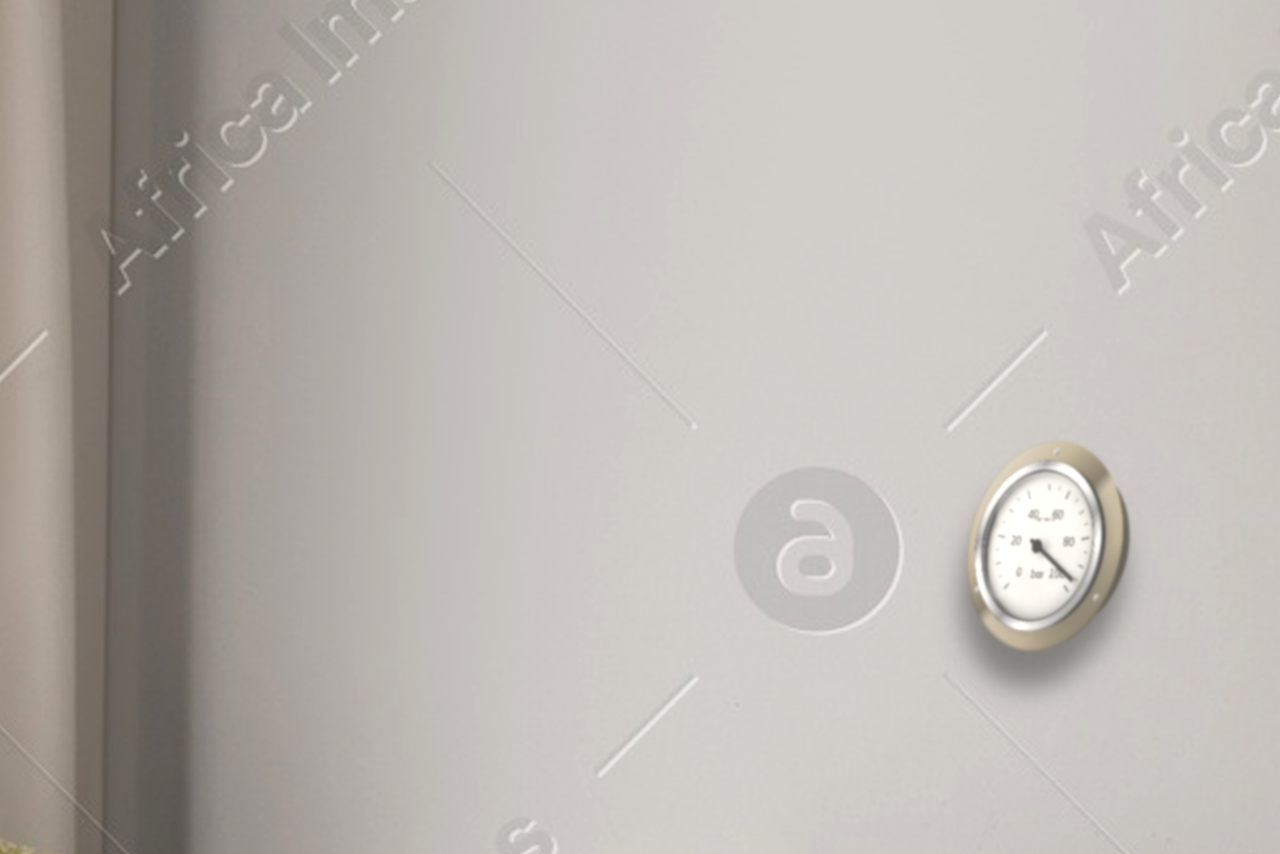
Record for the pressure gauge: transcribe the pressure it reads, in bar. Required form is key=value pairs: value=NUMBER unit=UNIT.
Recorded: value=95 unit=bar
